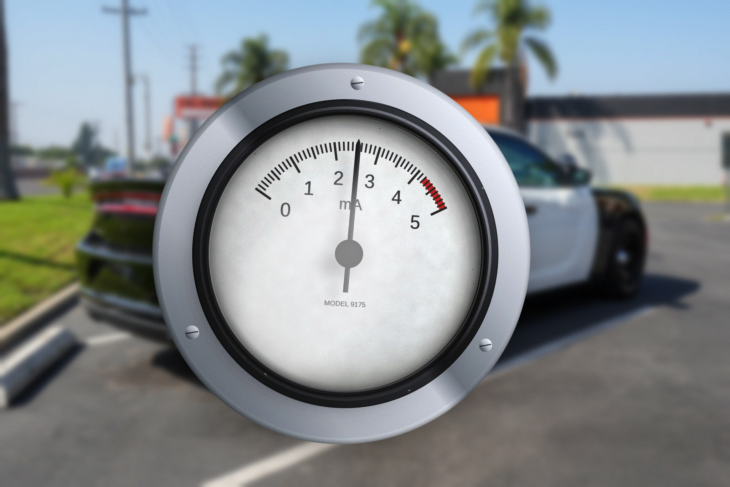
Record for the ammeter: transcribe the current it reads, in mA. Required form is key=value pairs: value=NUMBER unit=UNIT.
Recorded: value=2.5 unit=mA
